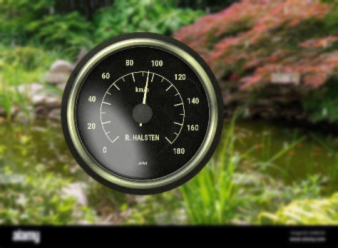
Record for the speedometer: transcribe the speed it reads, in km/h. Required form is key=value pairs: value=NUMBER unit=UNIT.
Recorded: value=95 unit=km/h
